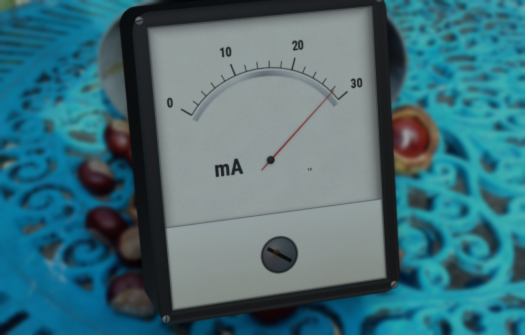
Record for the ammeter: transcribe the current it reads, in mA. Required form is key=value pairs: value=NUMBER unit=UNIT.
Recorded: value=28 unit=mA
